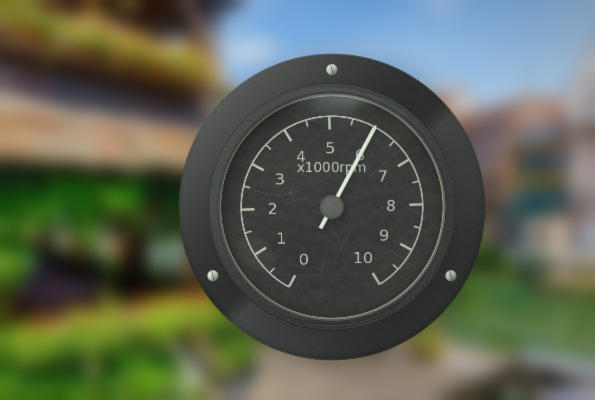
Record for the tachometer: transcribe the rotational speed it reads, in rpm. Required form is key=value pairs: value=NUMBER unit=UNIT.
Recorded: value=6000 unit=rpm
